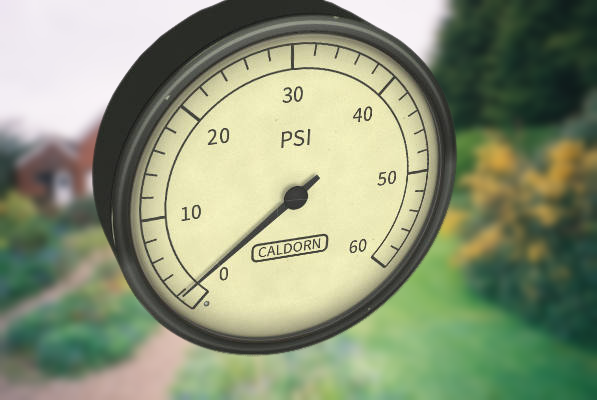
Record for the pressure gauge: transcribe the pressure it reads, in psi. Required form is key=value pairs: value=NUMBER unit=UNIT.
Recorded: value=2 unit=psi
